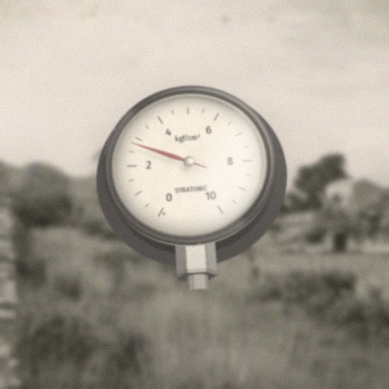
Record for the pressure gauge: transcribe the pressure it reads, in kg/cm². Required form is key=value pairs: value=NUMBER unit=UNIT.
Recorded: value=2.75 unit=kg/cm²
